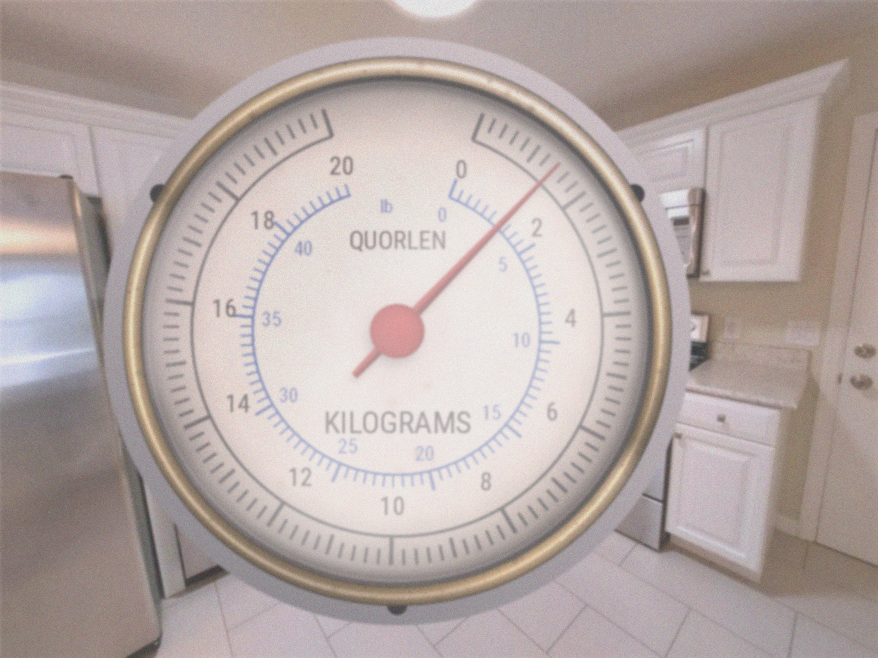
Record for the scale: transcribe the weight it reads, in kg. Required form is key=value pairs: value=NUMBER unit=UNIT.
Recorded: value=1.4 unit=kg
